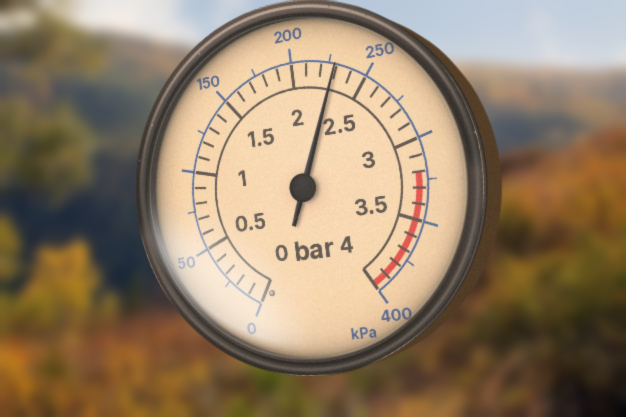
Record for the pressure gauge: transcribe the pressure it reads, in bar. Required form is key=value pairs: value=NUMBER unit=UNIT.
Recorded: value=2.3 unit=bar
